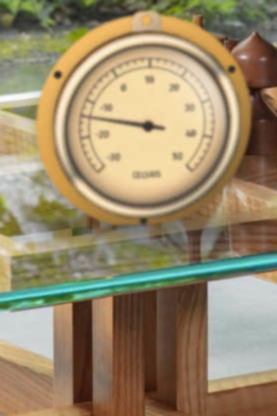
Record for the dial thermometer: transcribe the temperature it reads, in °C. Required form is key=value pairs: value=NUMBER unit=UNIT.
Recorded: value=-14 unit=°C
